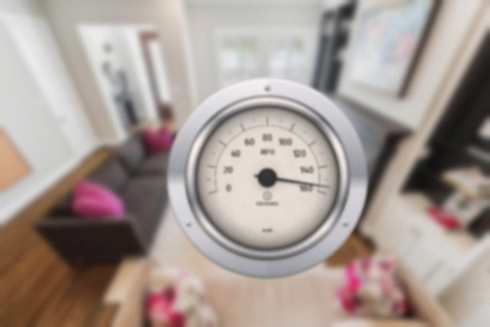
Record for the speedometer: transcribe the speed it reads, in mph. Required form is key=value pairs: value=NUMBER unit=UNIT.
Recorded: value=155 unit=mph
